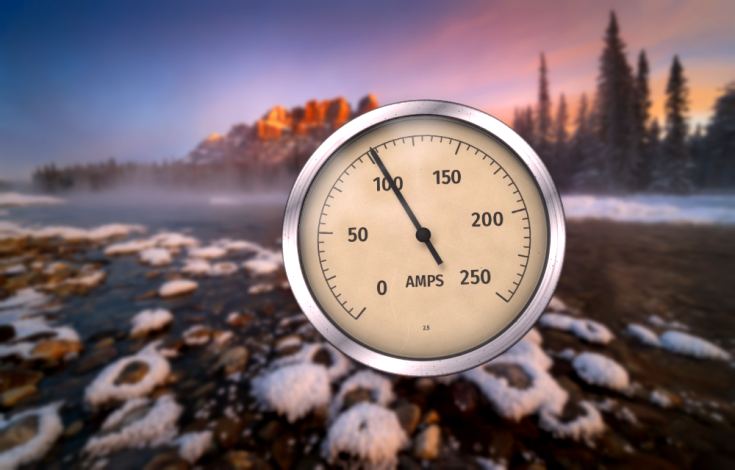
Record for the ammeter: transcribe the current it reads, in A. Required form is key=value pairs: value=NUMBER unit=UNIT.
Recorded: value=102.5 unit=A
